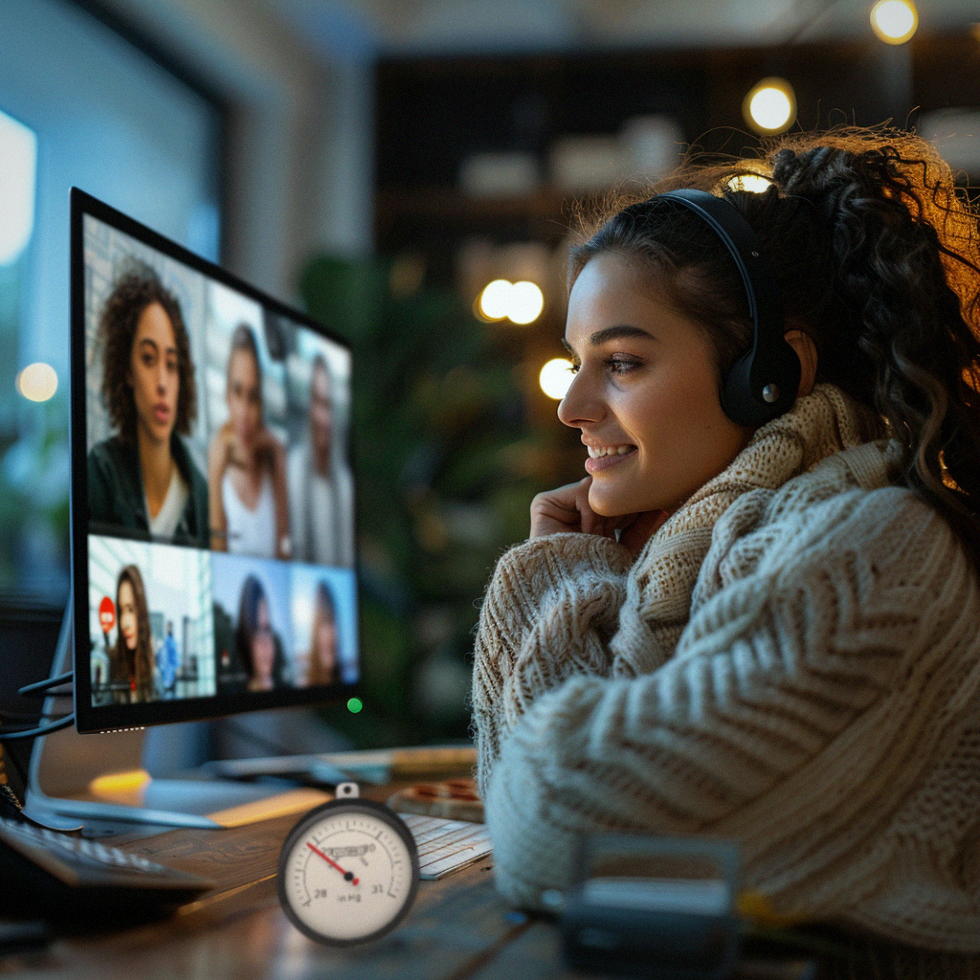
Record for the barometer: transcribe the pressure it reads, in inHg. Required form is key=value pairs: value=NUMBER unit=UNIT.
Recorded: value=28.9 unit=inHg
